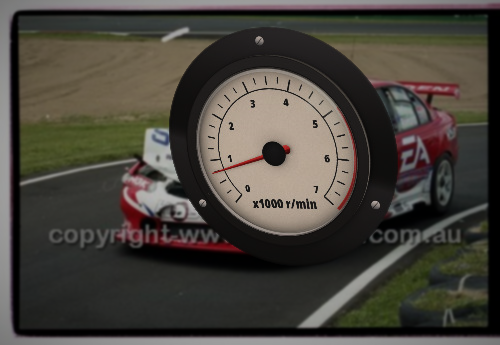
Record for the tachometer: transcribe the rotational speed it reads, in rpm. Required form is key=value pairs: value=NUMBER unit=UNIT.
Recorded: value=750 unit=rpm
